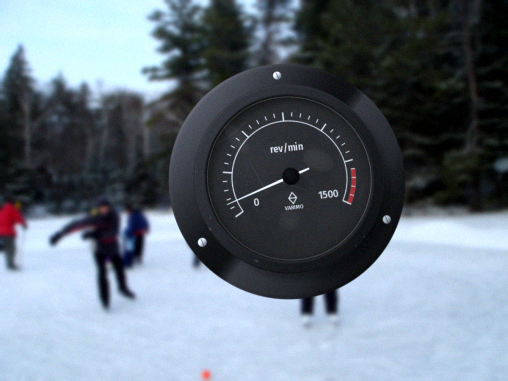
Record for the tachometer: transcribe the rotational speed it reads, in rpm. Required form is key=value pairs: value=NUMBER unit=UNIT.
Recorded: value=75 unit=rpm
